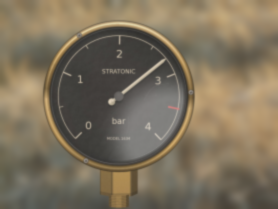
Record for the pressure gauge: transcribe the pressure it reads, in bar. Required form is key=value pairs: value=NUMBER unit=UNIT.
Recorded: value=2.75 unit=bar
